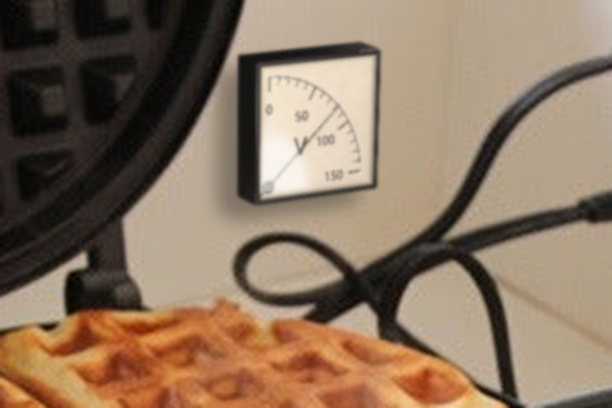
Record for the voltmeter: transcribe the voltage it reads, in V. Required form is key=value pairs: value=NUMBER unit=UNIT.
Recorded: value=80 unit=V
